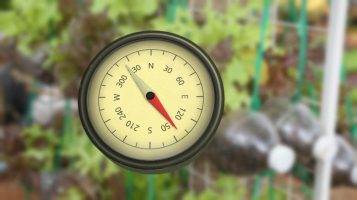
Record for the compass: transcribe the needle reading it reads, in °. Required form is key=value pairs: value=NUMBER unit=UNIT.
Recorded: value=142.5 unit=°
